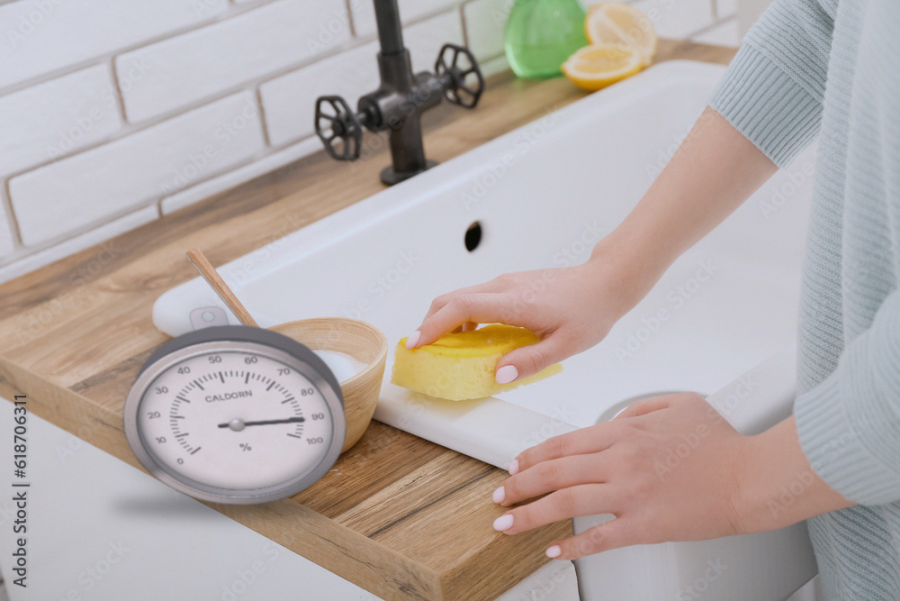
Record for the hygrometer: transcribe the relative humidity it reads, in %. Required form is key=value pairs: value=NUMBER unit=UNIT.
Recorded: value=90 unit=%
